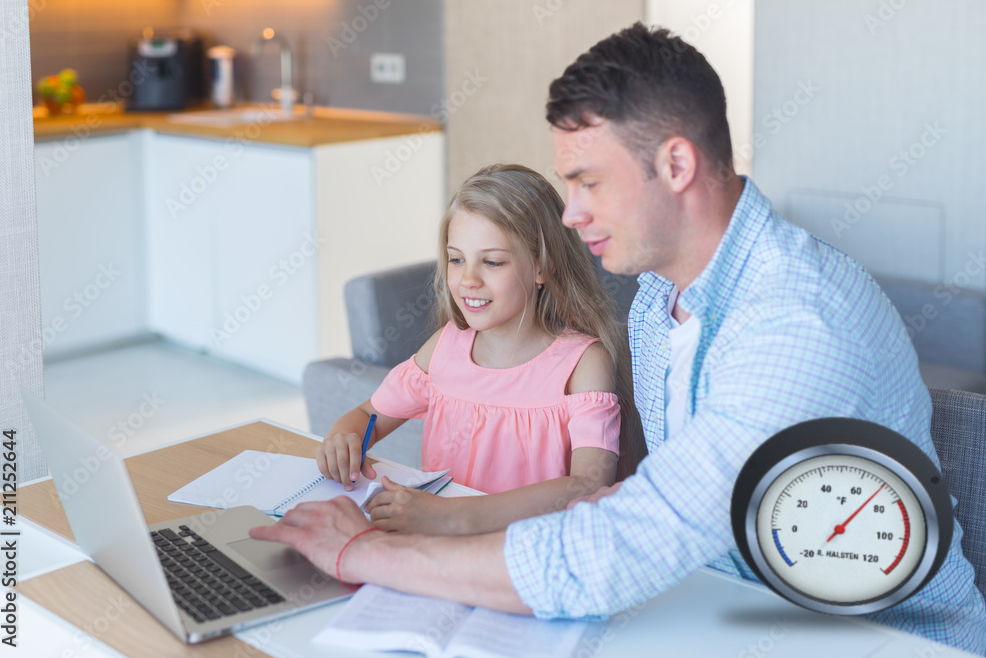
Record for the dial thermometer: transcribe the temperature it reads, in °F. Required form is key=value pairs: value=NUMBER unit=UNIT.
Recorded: value=70 unit=°F
